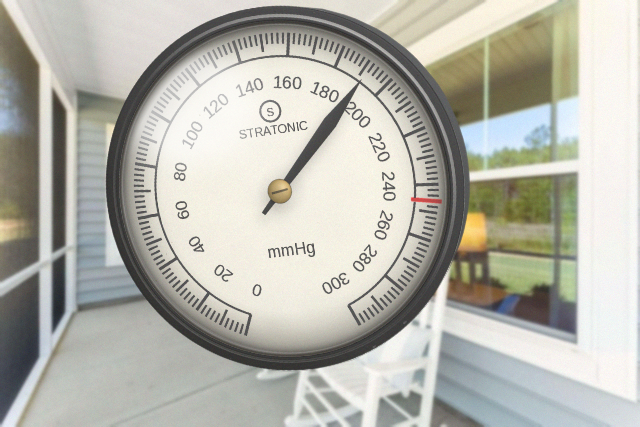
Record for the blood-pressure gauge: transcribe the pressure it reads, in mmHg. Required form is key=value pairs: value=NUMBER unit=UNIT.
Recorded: value=192 unit=mmHg
